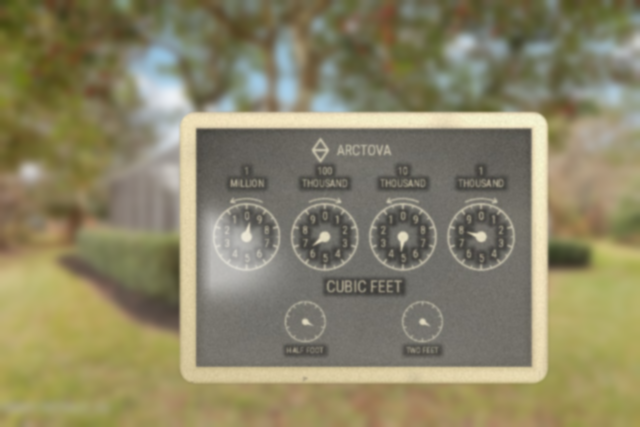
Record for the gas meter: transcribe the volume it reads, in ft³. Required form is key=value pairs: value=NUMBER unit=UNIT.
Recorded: value=964800 unit=ft³
